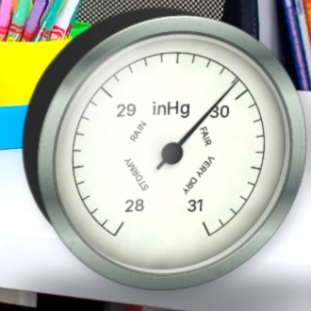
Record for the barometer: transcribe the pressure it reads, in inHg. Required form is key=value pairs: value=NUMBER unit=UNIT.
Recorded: value=29.9 unit=inHg
